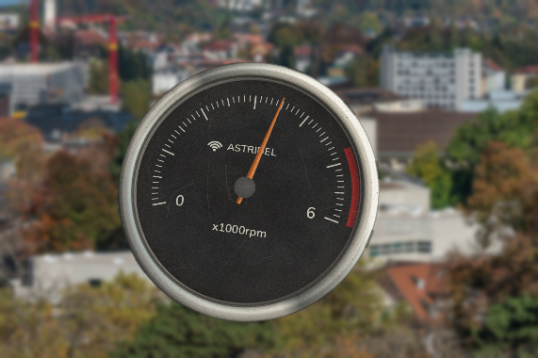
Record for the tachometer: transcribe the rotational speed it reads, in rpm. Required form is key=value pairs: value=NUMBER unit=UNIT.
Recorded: value=3500 unit=rpm
